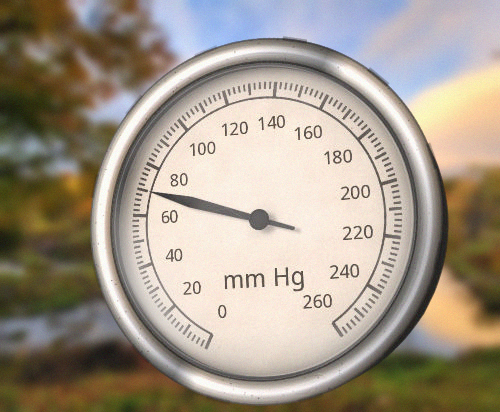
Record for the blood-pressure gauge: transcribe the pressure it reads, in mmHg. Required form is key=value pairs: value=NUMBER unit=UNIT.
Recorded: value=70 unit=mmHg
